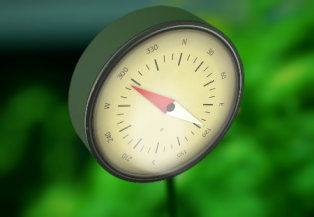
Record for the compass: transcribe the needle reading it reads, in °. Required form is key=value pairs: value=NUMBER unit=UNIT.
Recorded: value=295 unit=°
